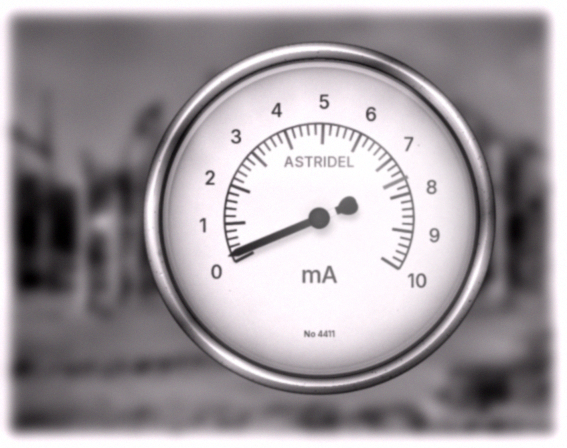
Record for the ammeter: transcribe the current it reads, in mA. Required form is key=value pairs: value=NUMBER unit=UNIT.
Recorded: value=0.2 unit=mA
